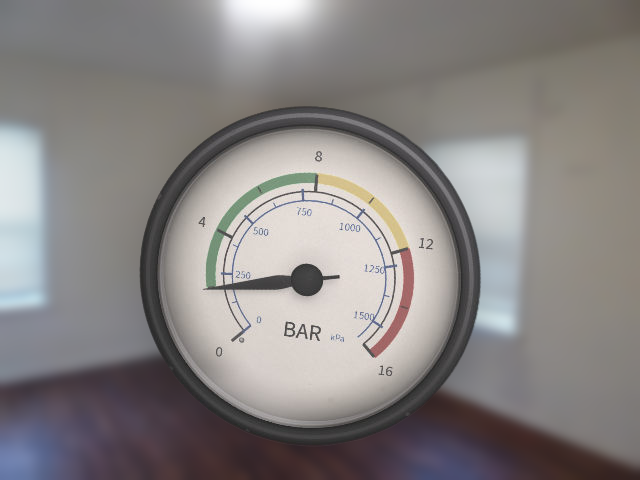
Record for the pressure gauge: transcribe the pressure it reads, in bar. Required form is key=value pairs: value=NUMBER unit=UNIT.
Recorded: value=2 unit=bar
